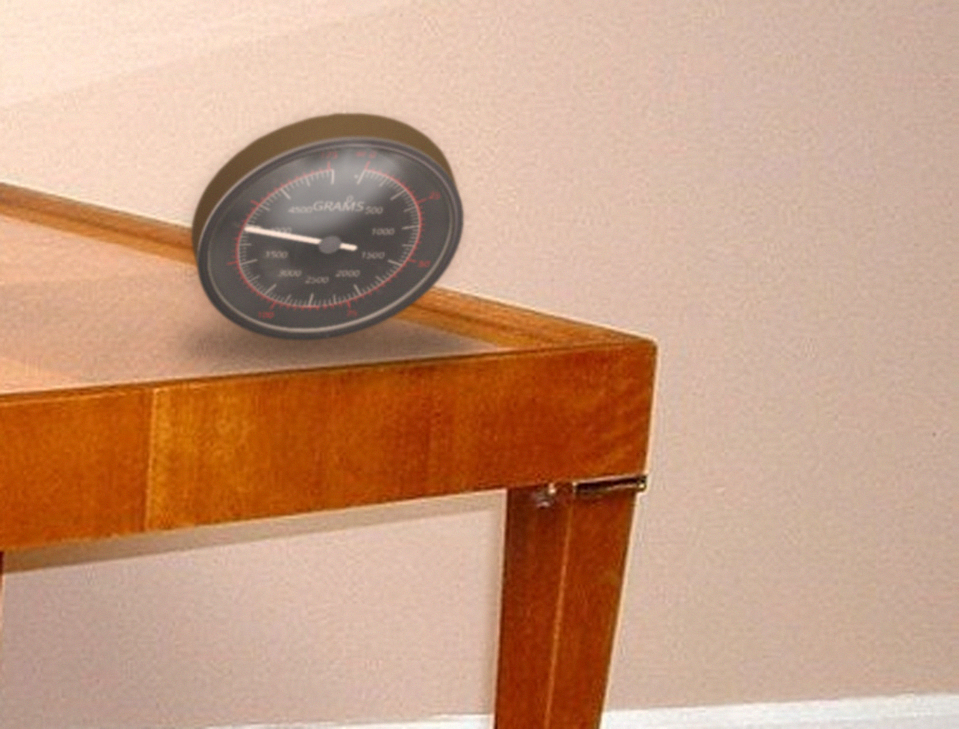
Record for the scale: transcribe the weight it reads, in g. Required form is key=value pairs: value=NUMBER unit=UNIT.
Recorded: value=4000 unit=g
